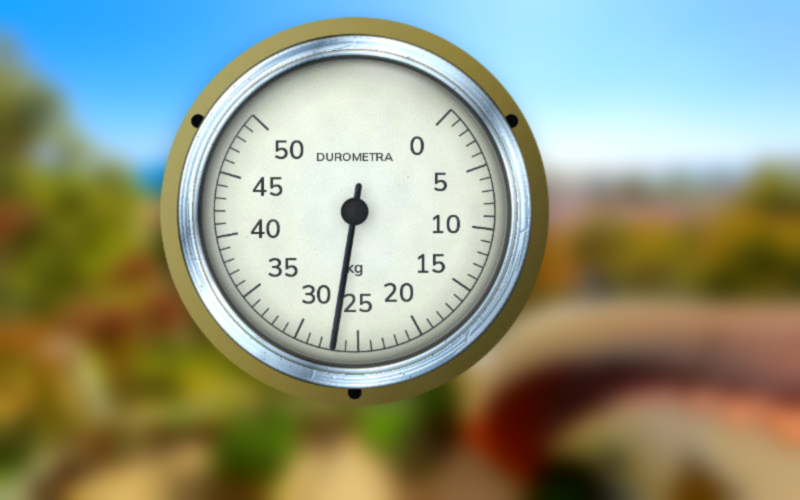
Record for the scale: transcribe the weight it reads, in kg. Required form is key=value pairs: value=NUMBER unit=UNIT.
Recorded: value=27 unit=kg
